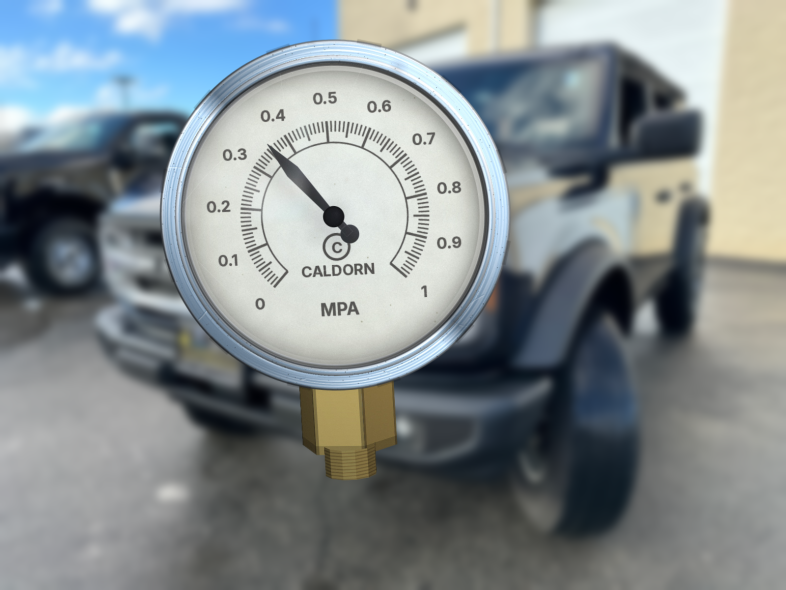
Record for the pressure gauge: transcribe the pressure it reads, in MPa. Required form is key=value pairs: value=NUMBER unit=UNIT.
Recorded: value=0.36 unit=MPa
